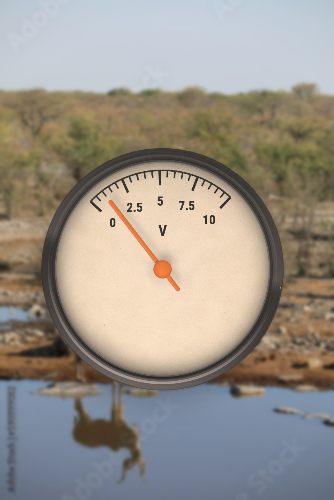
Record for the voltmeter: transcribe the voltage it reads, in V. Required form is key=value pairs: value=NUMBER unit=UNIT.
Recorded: value=1 unit=V
